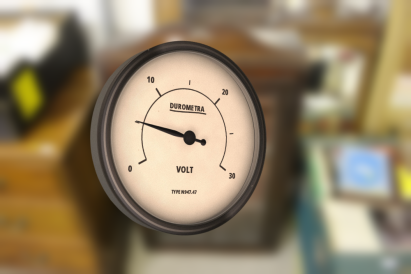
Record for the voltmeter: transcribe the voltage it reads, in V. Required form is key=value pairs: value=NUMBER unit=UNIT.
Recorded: value=5 unit=V
